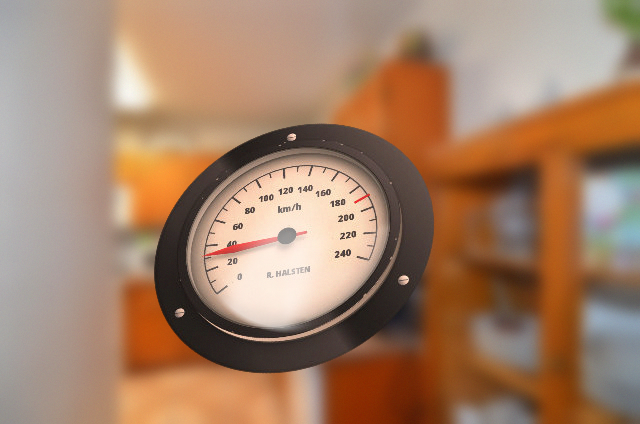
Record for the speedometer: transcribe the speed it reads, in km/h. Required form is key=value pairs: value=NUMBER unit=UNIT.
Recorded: value=30 unit=km/h
